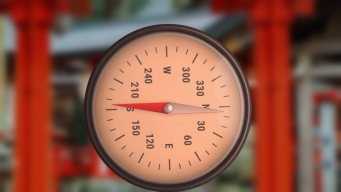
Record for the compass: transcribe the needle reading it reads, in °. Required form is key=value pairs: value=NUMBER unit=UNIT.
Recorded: value=185 unit=°
